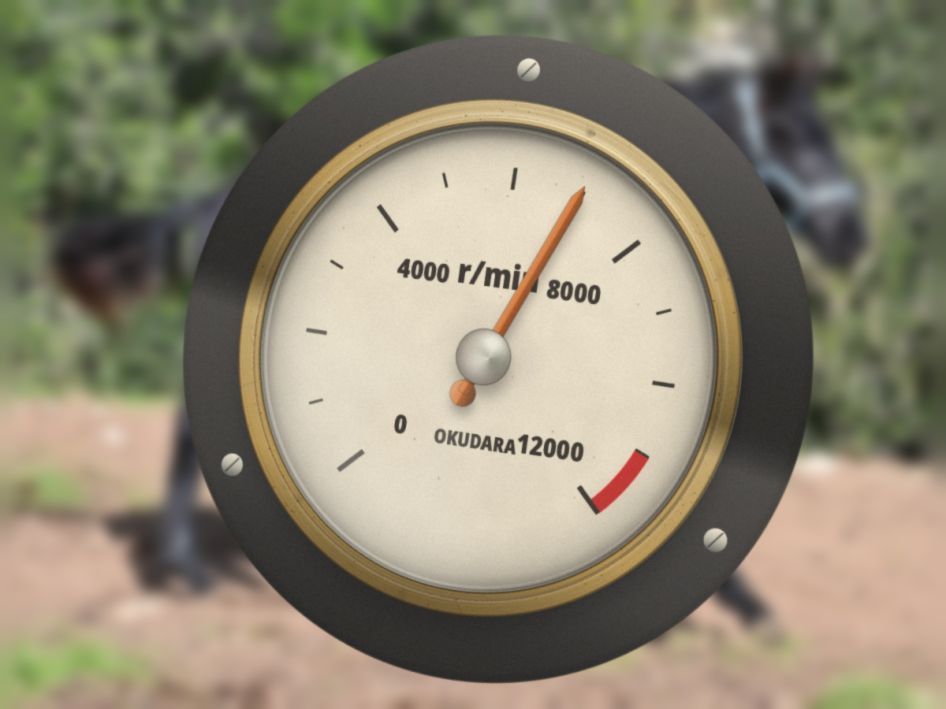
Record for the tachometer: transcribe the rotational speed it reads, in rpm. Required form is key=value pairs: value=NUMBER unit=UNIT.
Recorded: value=7000 unit=rpm
